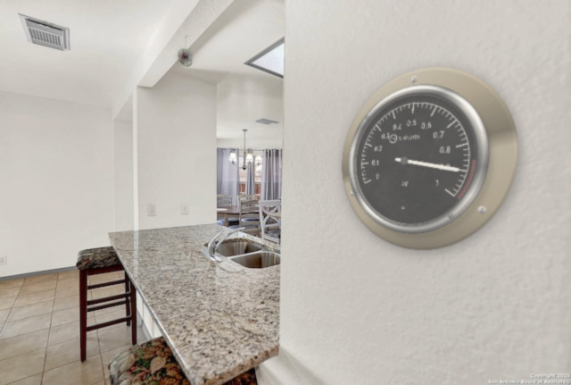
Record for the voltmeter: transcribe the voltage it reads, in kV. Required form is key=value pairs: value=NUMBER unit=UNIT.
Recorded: value=0.9 unit=kV
